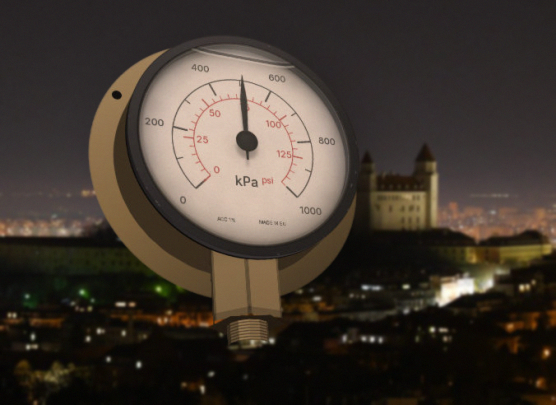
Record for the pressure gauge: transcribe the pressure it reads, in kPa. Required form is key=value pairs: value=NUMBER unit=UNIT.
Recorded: value=500 unit=kPa
